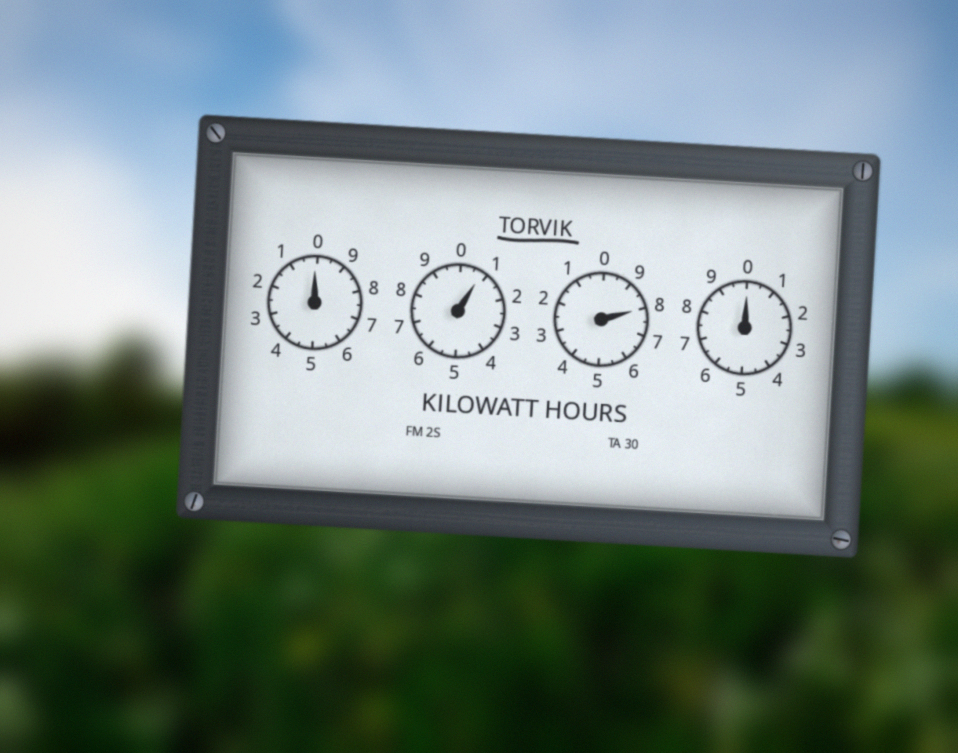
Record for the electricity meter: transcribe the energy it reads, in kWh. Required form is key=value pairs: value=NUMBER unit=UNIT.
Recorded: value=80 unit=kWh
